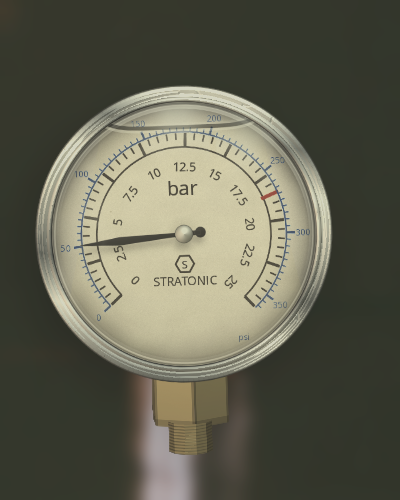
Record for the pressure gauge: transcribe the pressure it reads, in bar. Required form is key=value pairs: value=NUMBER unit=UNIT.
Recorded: value=3.5 unit=bar
